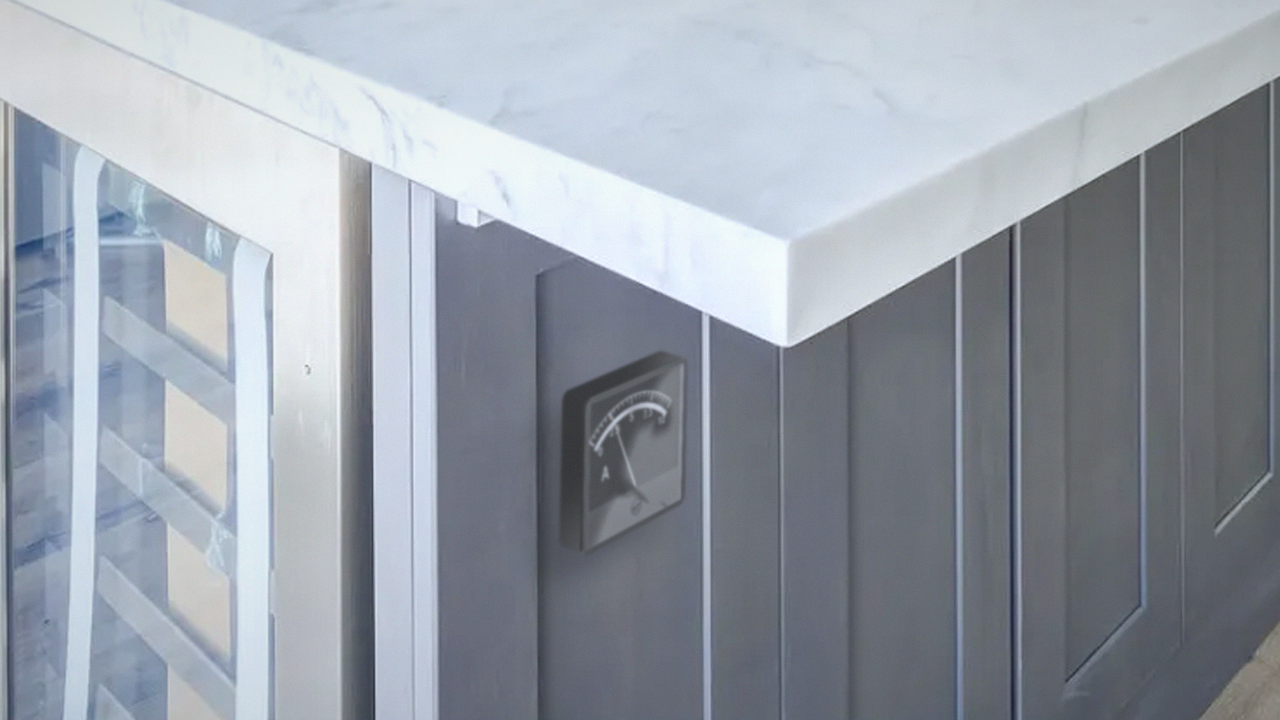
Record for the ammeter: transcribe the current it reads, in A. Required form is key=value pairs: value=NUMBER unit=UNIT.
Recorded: value=2.5 unit=A
